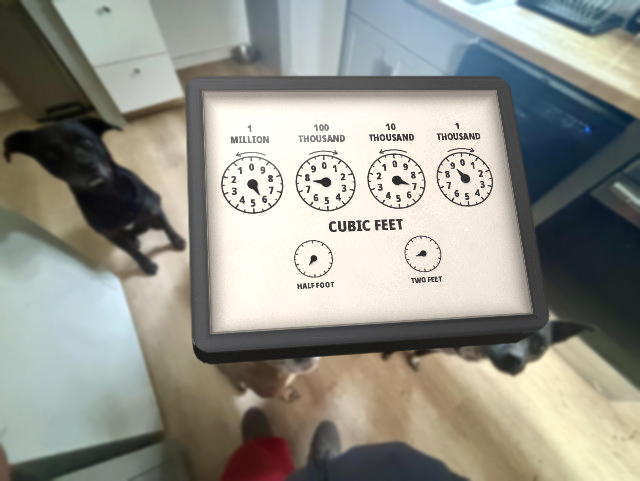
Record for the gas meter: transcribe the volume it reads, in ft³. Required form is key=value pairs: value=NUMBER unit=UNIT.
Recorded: value=576900 unit=ft³
